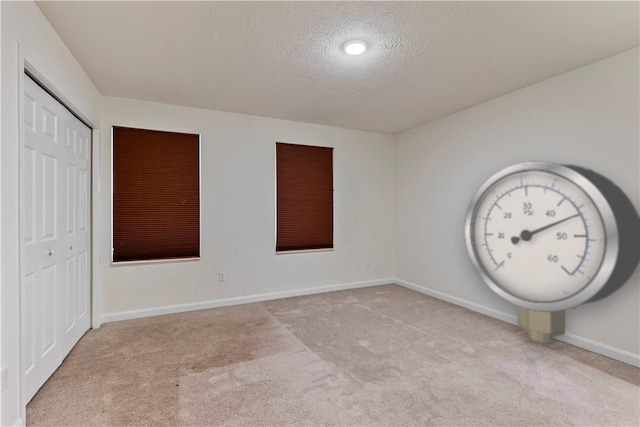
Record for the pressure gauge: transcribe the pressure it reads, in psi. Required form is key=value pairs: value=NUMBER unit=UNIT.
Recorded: value=45 unit=psi
